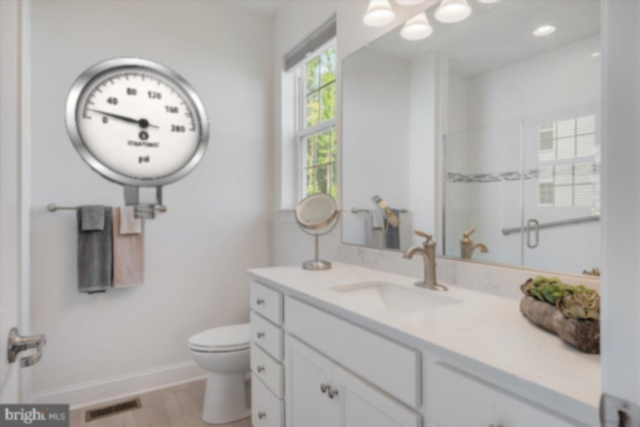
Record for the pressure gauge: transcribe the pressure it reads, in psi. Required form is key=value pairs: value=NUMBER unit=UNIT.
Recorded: value=10 unit=psi
